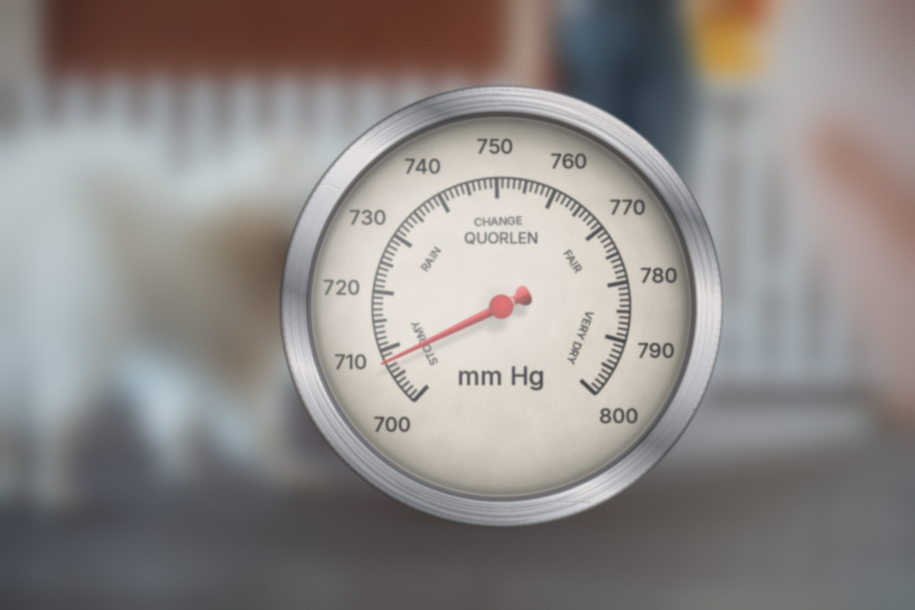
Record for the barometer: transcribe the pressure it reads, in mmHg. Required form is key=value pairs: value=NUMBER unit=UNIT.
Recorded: value=708 unit=mmHg
